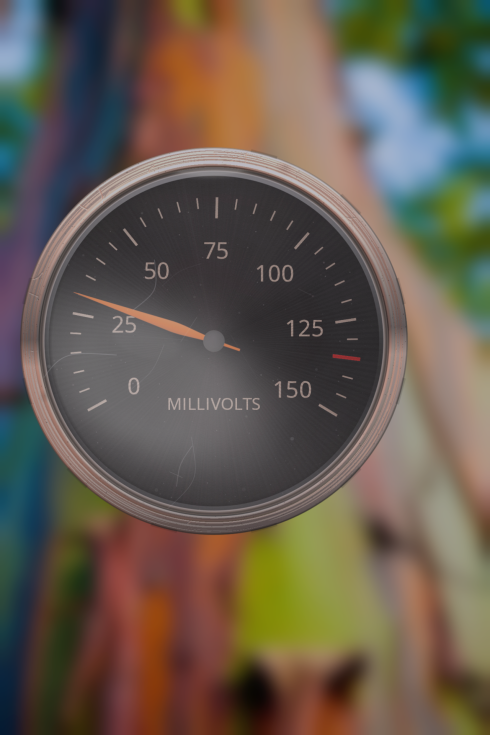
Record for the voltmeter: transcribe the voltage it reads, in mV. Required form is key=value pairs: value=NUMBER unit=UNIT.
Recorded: value=30 unit=mV
